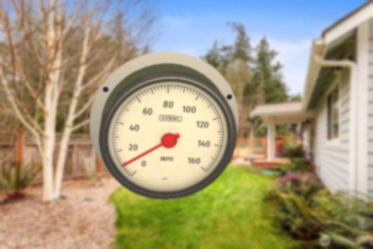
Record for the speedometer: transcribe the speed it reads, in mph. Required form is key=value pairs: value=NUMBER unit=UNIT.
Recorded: value=10 unit=mph
